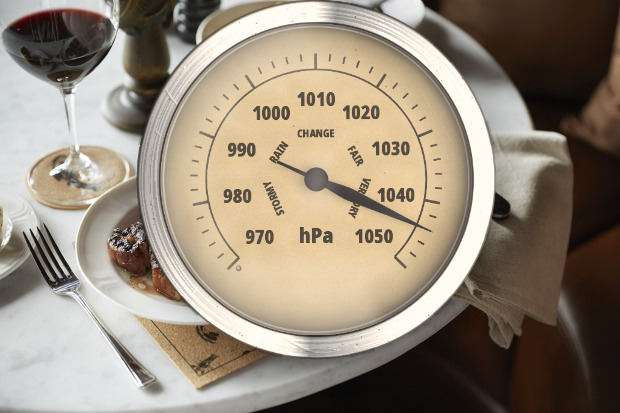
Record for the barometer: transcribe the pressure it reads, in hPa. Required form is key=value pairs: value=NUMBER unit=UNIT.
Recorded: value=1044 unit=hPa
